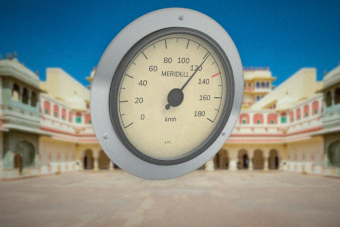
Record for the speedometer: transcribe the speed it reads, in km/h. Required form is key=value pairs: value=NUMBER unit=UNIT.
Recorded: value=120 unit=km/h
